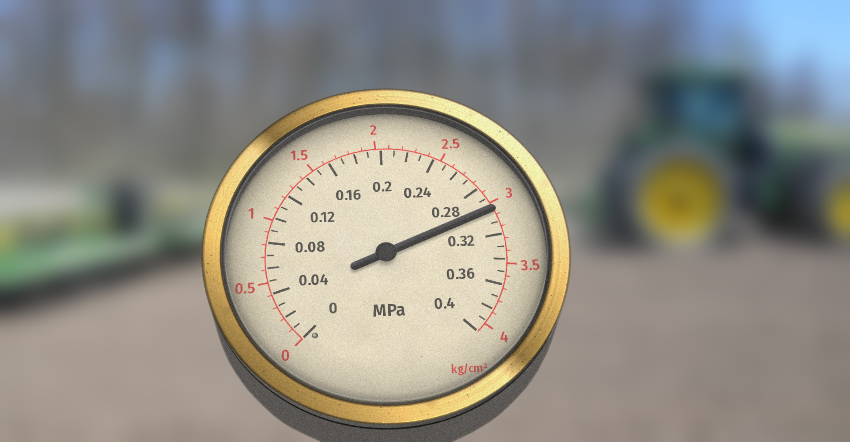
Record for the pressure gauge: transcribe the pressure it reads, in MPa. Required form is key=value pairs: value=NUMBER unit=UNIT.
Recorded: value=0.3 unit=MPa
